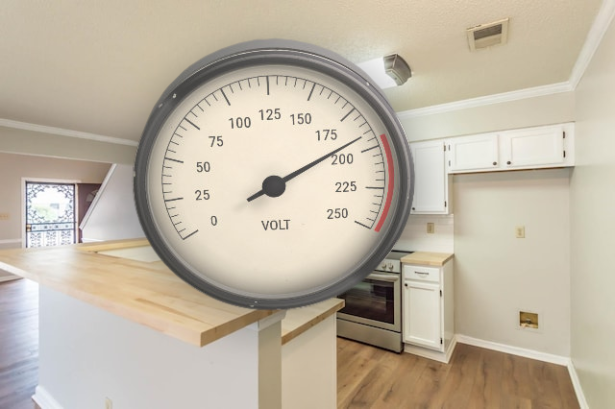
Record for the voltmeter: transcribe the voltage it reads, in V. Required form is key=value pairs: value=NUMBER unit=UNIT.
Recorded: value=190 unit=V
